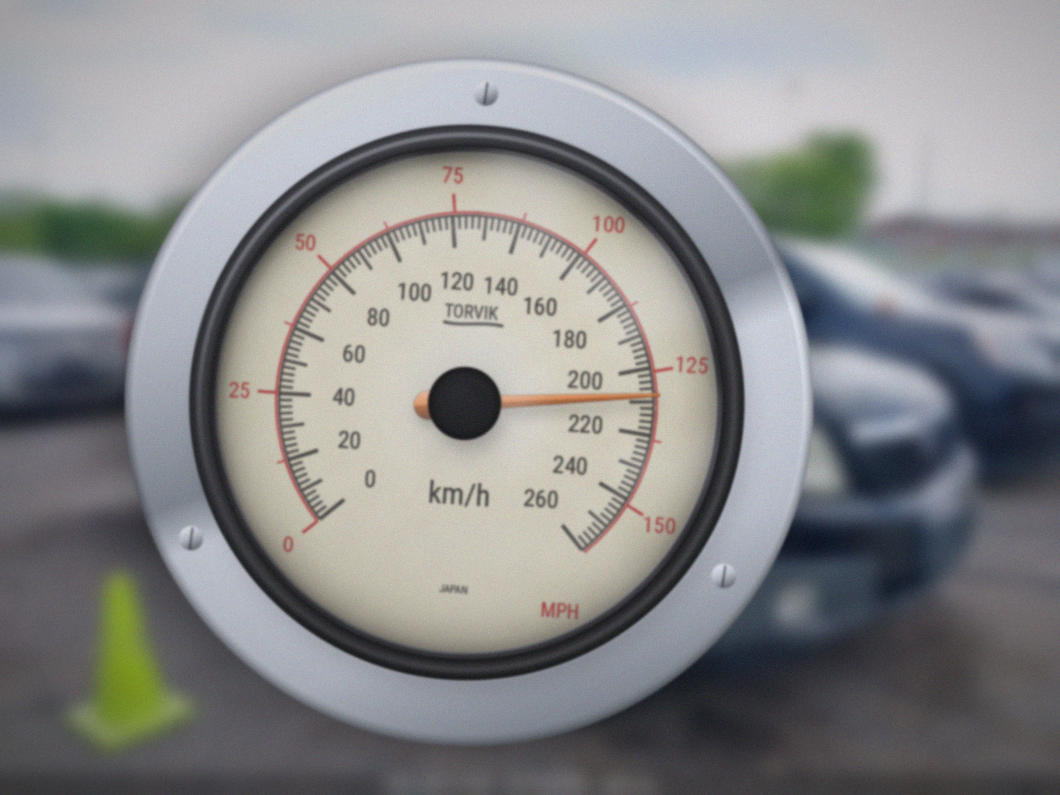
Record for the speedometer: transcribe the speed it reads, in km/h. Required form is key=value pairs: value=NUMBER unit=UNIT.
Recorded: value=208 unit=km/h
